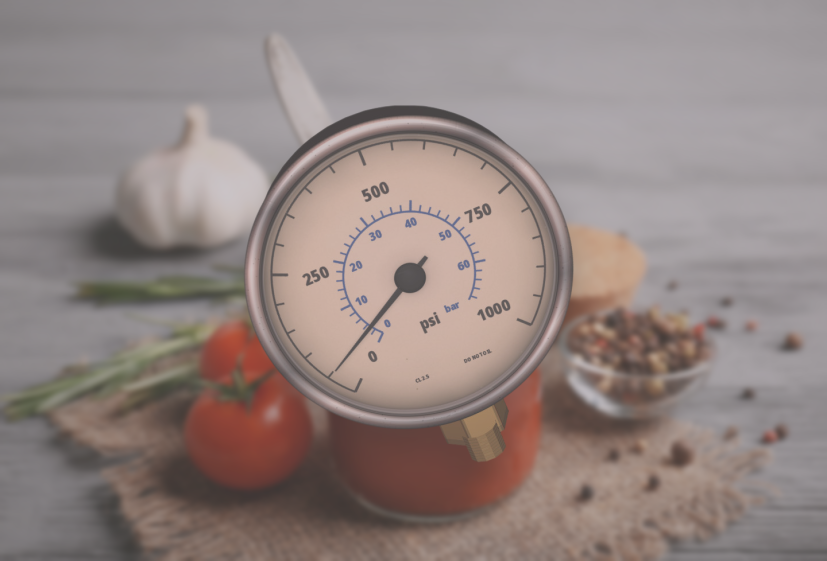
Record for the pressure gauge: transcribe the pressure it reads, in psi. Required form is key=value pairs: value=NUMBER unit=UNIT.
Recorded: value=50 unit=psi
